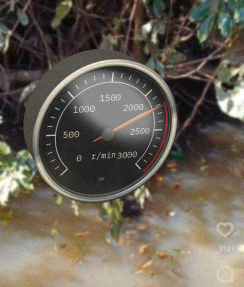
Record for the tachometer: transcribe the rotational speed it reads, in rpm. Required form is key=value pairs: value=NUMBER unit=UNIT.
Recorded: value=2200 unit=rpm
